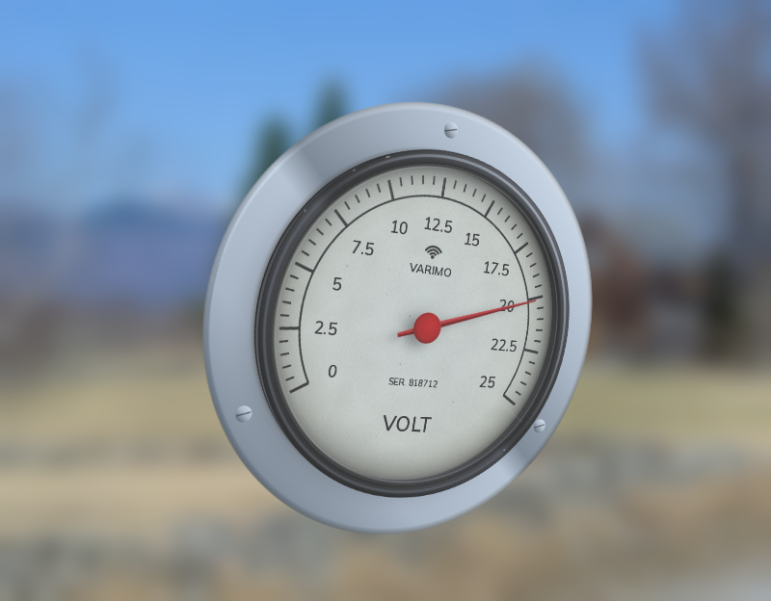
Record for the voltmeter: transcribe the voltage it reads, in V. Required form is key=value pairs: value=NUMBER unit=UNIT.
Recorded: value=20 unit=V
